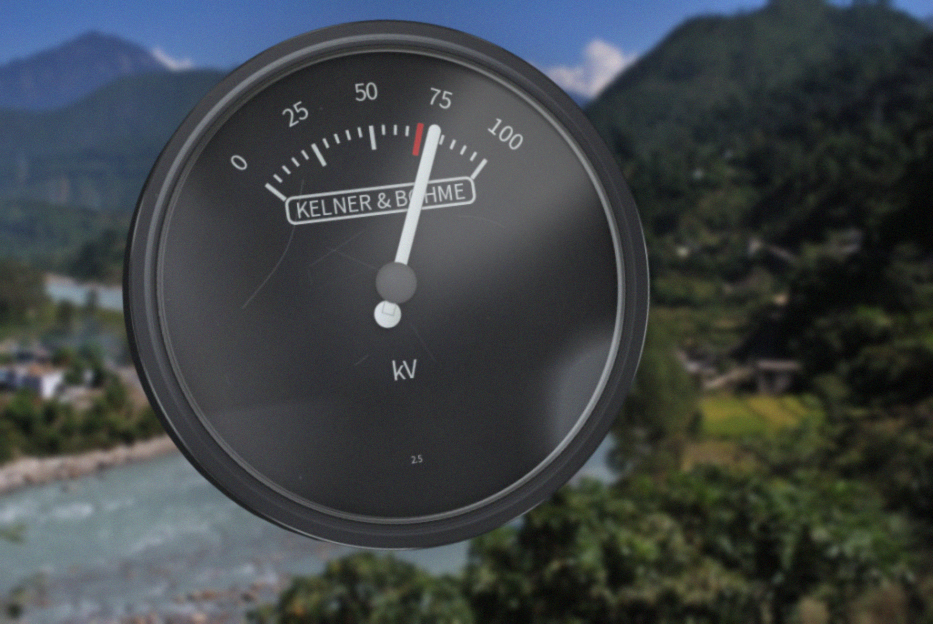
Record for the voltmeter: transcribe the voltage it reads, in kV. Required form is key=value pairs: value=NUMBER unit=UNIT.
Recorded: value=75 unit=kV
